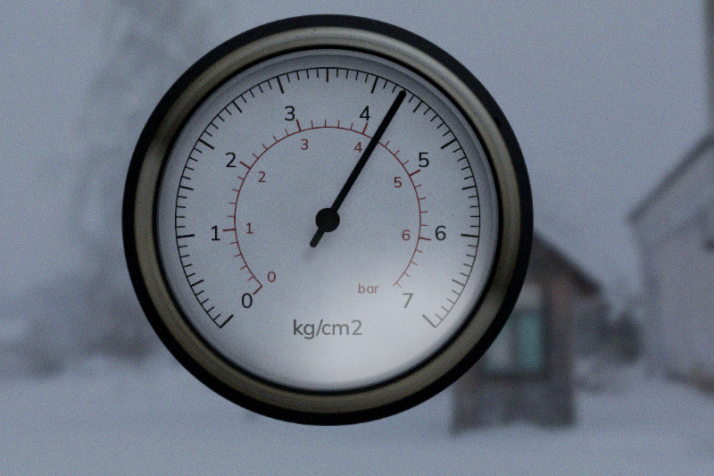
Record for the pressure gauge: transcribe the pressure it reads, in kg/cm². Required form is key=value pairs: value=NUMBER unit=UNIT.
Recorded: value=4.3 unit=kg/cm²
